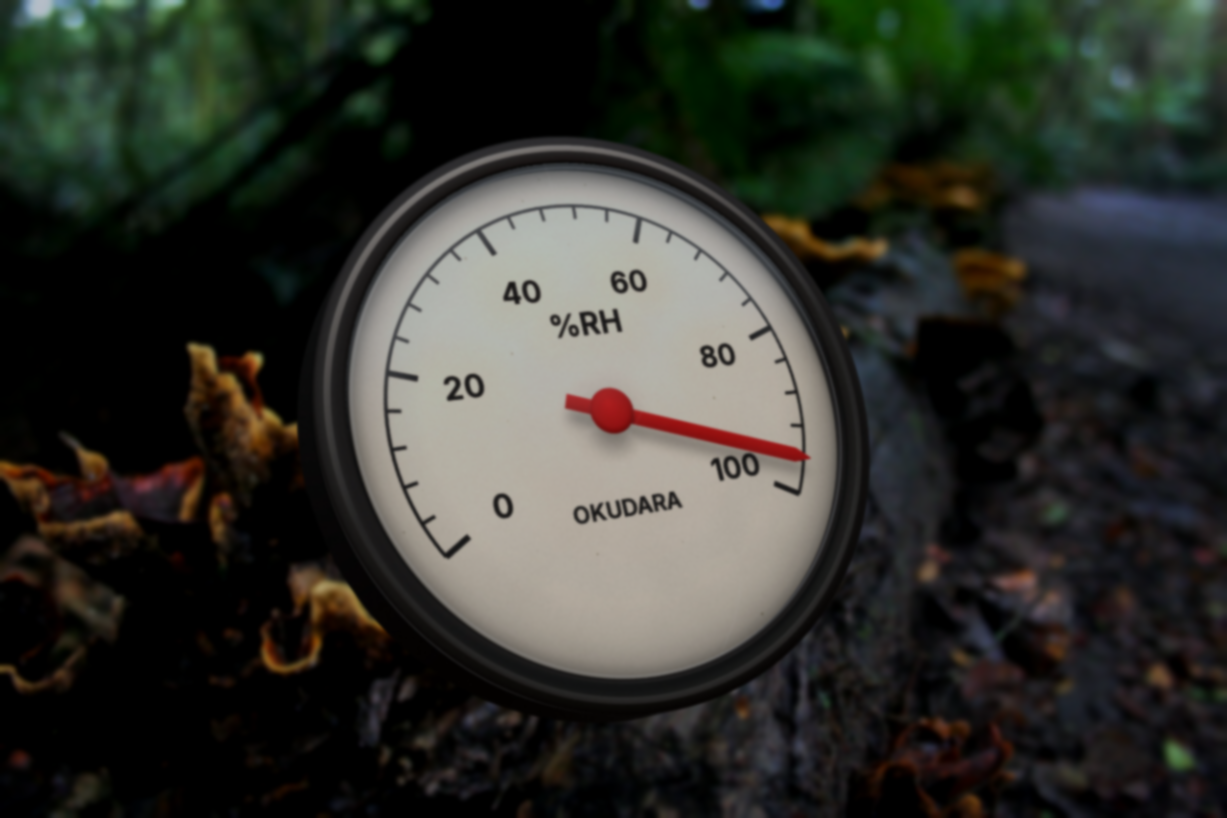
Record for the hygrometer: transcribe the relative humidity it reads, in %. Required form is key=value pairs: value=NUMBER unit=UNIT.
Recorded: value=96 unit=%
